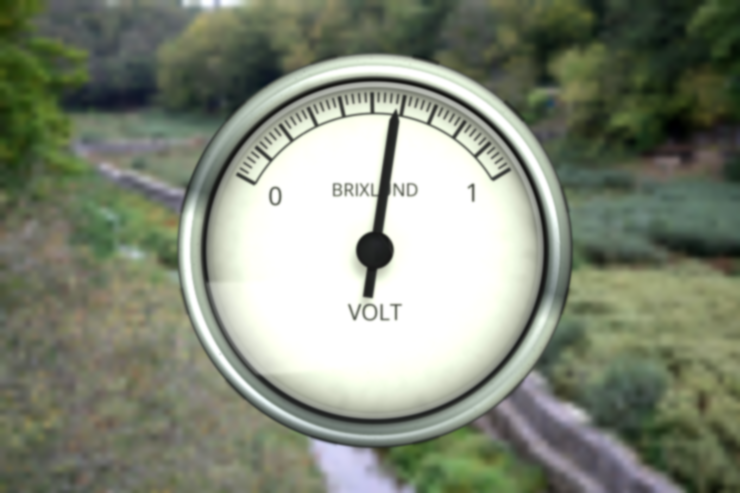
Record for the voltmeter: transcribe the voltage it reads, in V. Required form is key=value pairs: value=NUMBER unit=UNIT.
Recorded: value=0.58 unit=V
